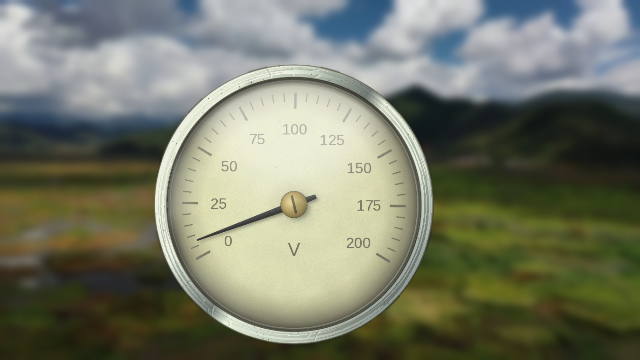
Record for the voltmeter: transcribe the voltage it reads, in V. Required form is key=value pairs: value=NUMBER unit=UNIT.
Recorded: value=7.5 unit=V
